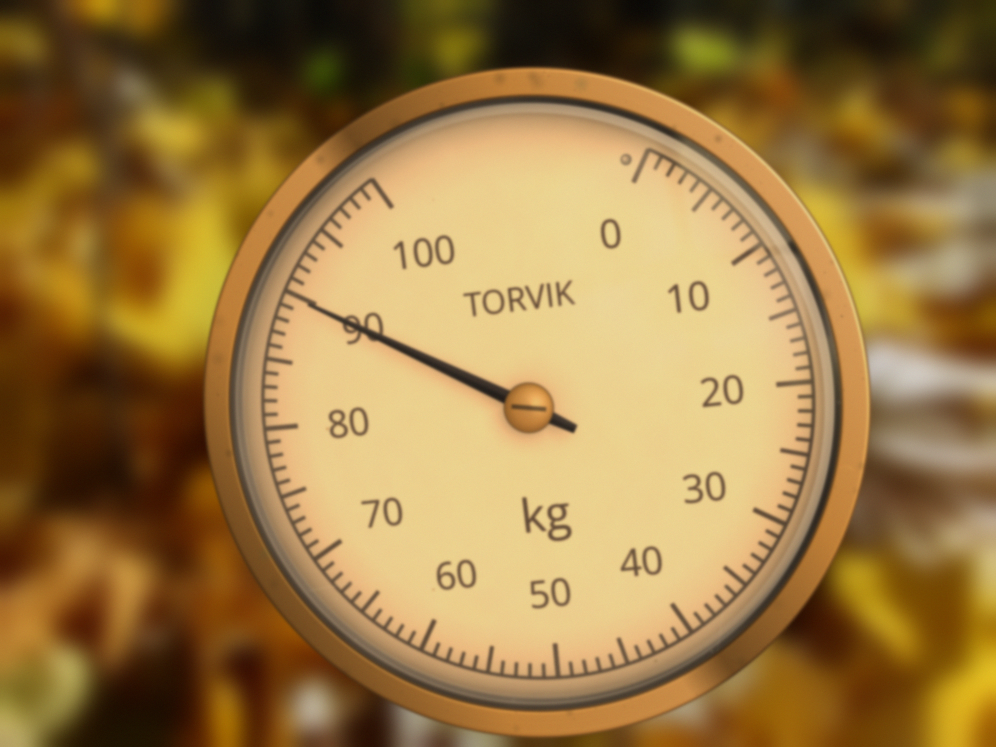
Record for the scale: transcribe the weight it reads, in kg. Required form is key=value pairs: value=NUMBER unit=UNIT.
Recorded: value=90 unit=kg
